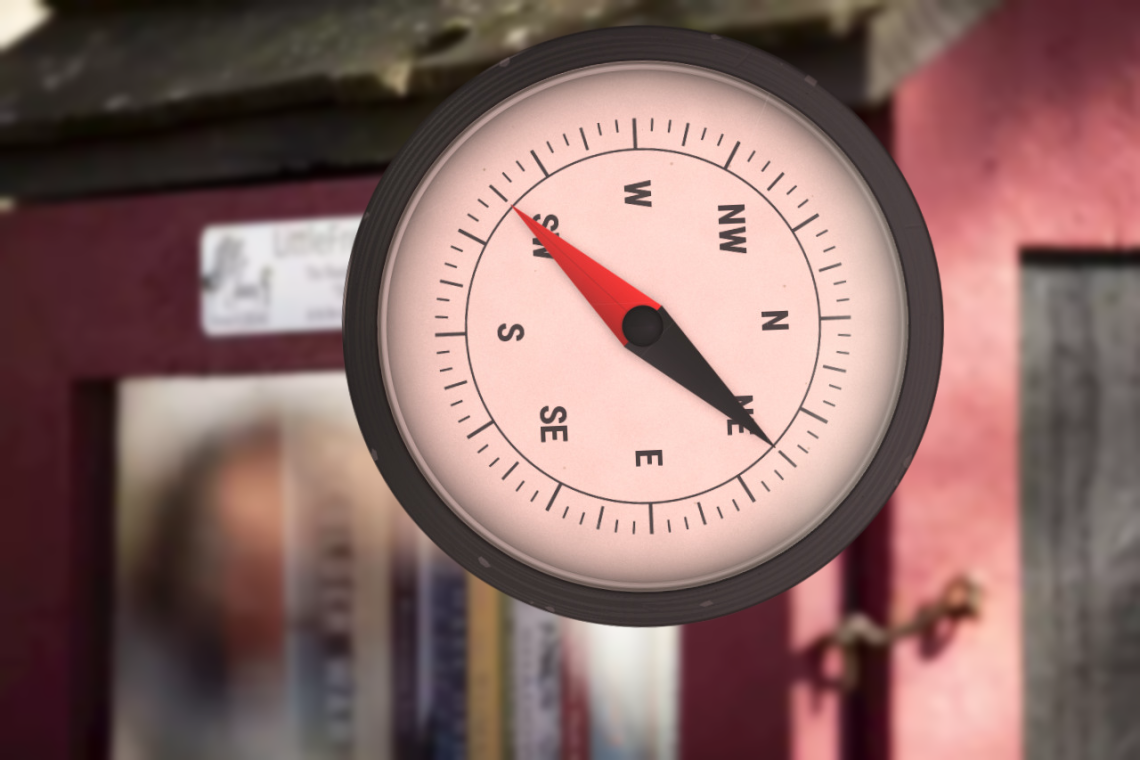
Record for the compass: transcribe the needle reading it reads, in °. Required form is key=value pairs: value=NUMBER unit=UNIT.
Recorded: value=225 unit=°
